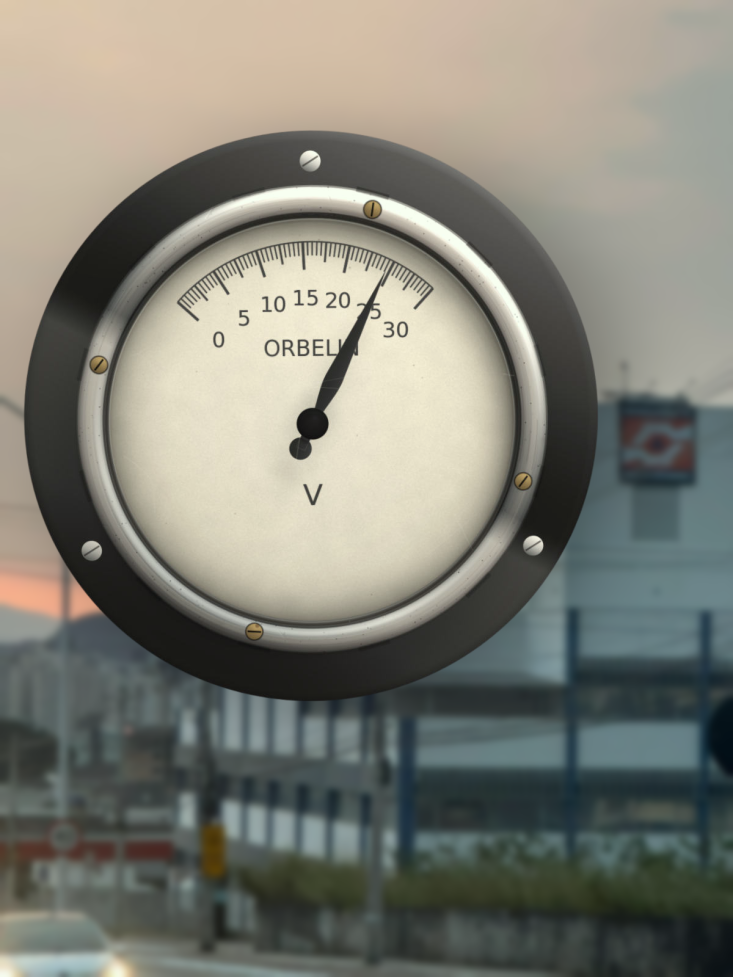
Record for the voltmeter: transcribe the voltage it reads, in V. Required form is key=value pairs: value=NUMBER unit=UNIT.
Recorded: value=24.5 unit=V
